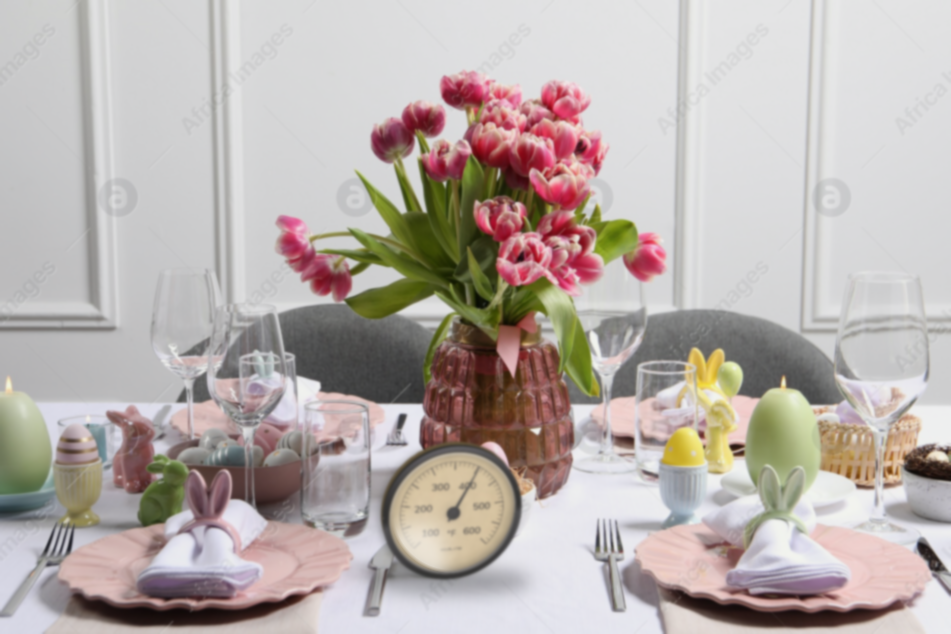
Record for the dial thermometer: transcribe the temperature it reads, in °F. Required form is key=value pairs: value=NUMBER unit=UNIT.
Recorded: value=400 unit=°F
